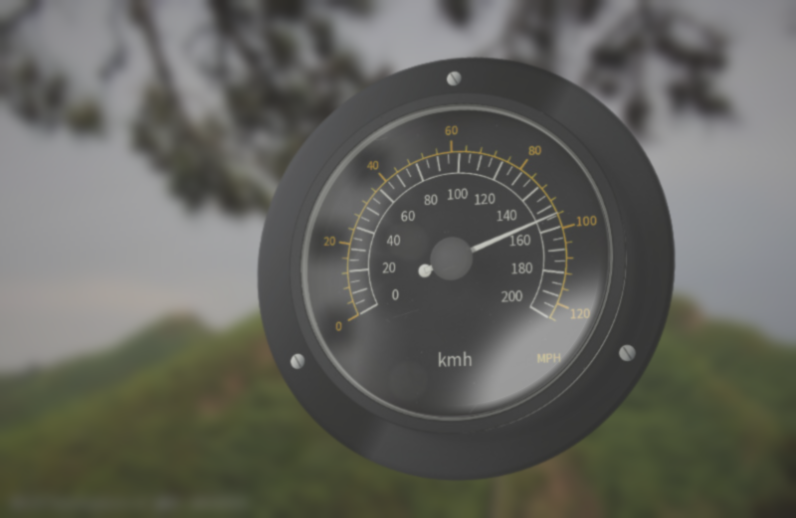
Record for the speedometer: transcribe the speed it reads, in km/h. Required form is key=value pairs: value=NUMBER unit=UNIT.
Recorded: value=155 unit=km/h
